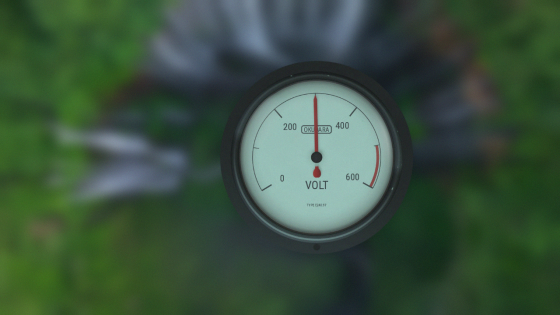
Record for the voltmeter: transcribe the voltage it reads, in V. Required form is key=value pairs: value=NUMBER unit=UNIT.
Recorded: value=300 unit=V
